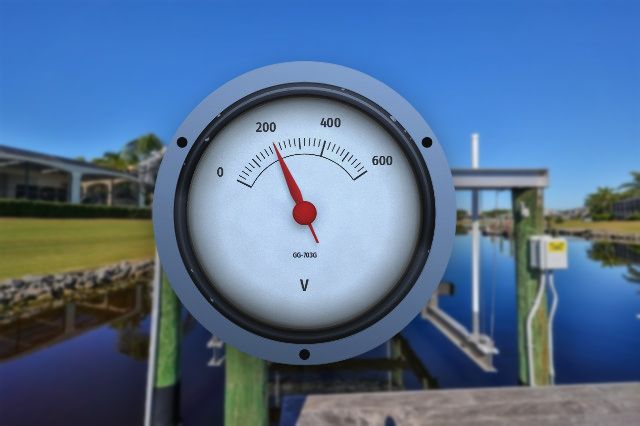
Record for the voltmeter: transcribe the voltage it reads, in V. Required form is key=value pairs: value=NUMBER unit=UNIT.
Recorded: value=200 unit=V
